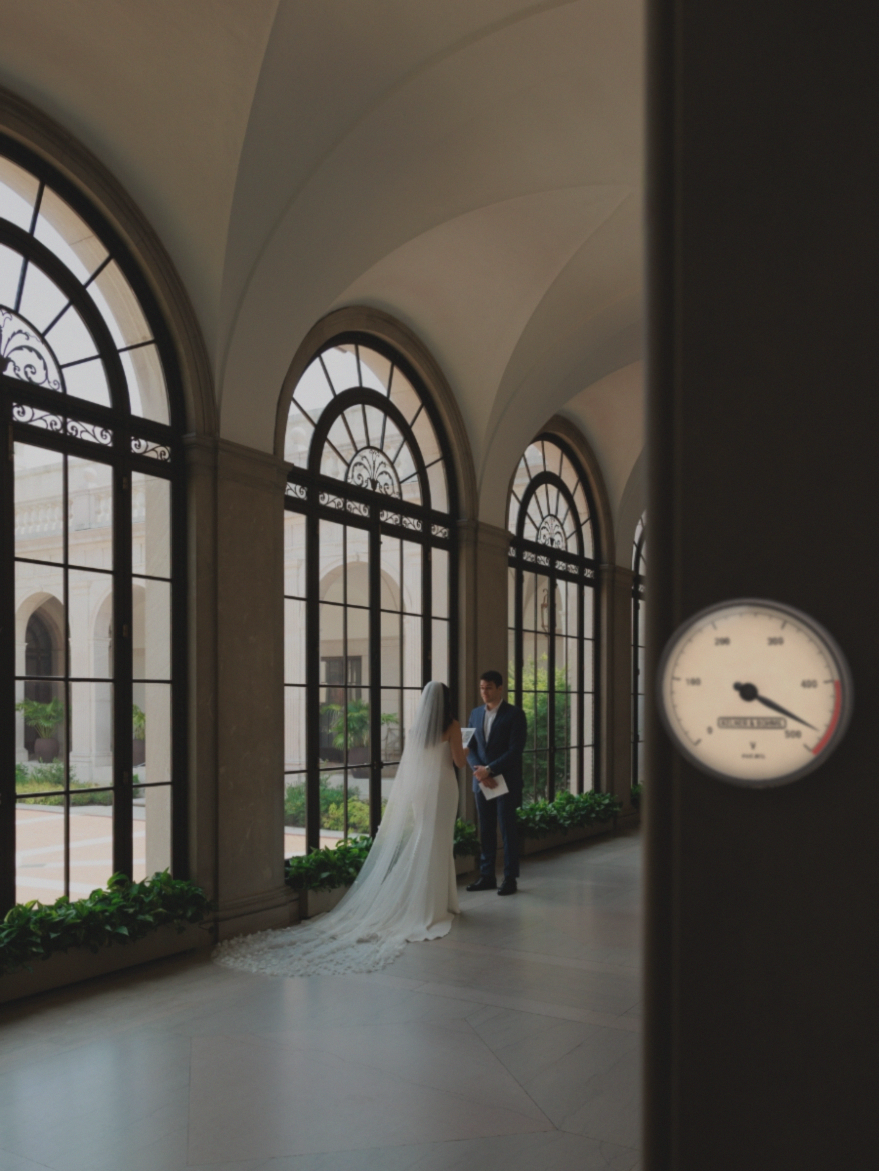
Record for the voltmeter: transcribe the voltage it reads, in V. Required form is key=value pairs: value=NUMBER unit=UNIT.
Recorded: value=470 unit=V
